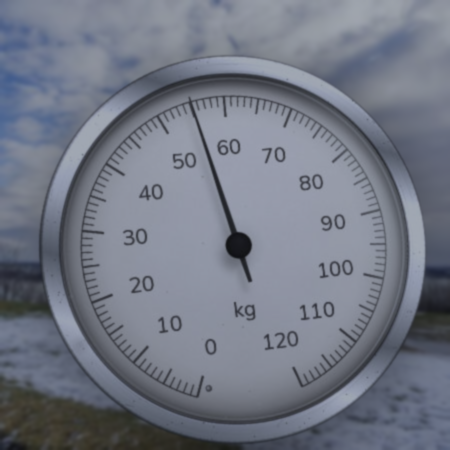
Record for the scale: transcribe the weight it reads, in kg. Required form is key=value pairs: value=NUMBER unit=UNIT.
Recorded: value=55 unit=kg
